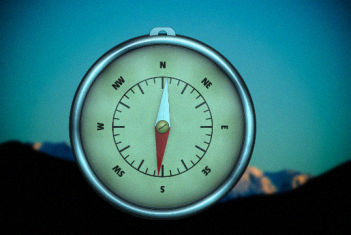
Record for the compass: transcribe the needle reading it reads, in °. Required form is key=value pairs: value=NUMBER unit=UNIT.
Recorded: value=185 unit=°
